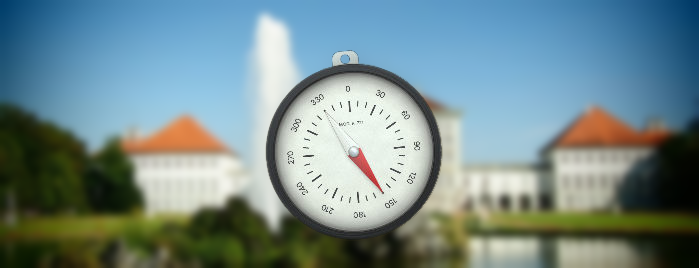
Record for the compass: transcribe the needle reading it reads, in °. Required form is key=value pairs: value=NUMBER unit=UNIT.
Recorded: value=150 unit=°
